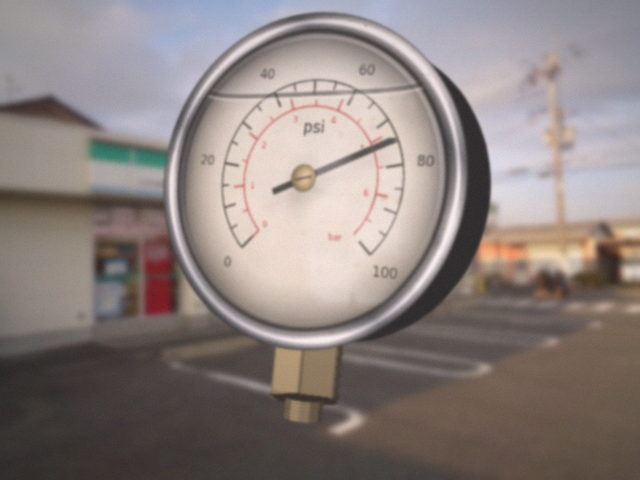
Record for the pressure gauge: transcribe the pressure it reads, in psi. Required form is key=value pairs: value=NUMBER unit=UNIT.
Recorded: value=75 unit=psi
